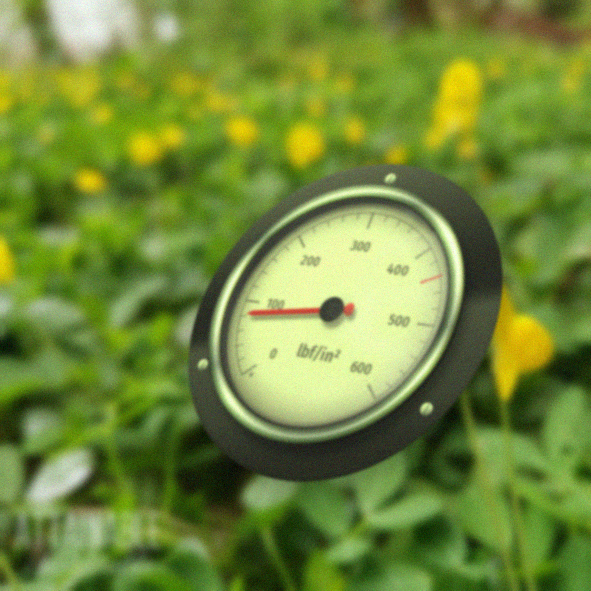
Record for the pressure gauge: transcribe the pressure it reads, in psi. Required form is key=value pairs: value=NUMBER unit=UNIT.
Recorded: value=80 unit=psi
